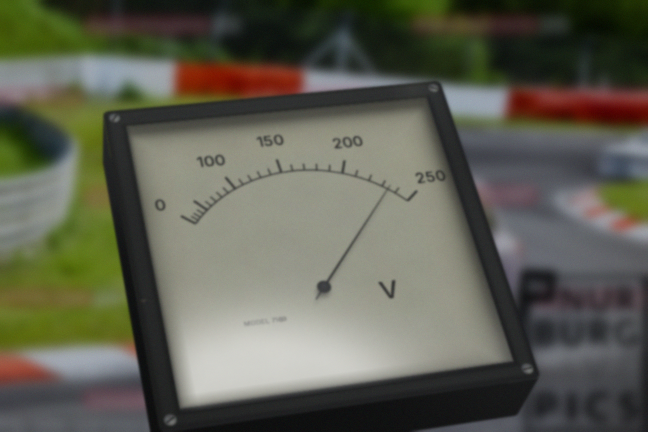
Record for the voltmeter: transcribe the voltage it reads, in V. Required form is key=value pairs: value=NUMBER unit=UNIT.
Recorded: value=235 unit=V
